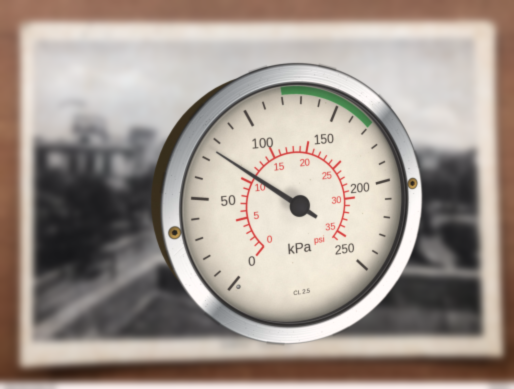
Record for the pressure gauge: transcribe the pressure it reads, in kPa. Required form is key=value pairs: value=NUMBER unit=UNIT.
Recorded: value=75 unit=kPa
